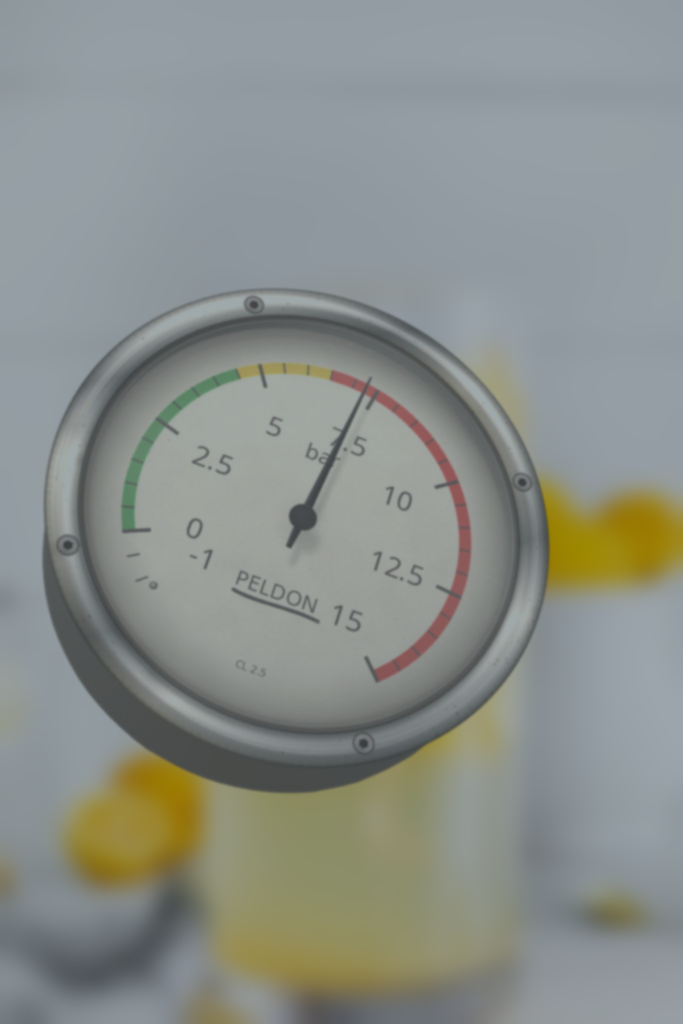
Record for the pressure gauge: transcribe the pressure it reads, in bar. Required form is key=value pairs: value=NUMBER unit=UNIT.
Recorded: value=7.25 unit=bar
